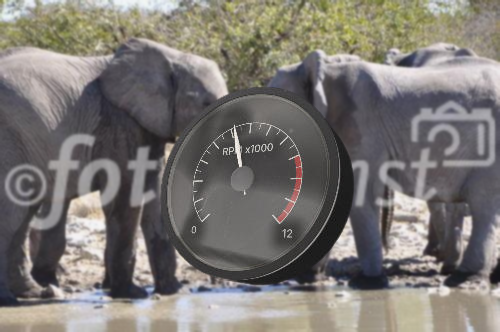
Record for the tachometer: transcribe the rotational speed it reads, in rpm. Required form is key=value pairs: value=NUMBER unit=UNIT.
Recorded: value=5250 unit=rpm
